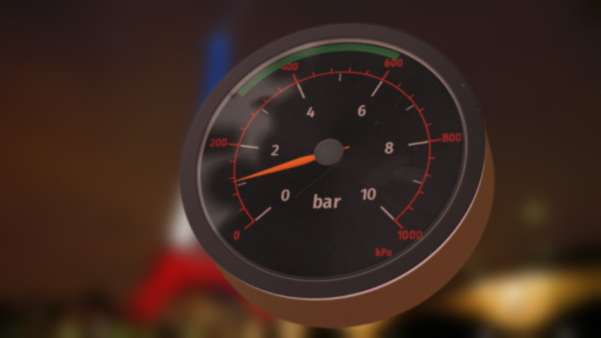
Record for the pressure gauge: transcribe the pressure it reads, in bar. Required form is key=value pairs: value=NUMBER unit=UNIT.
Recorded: value=1 unit=bar
